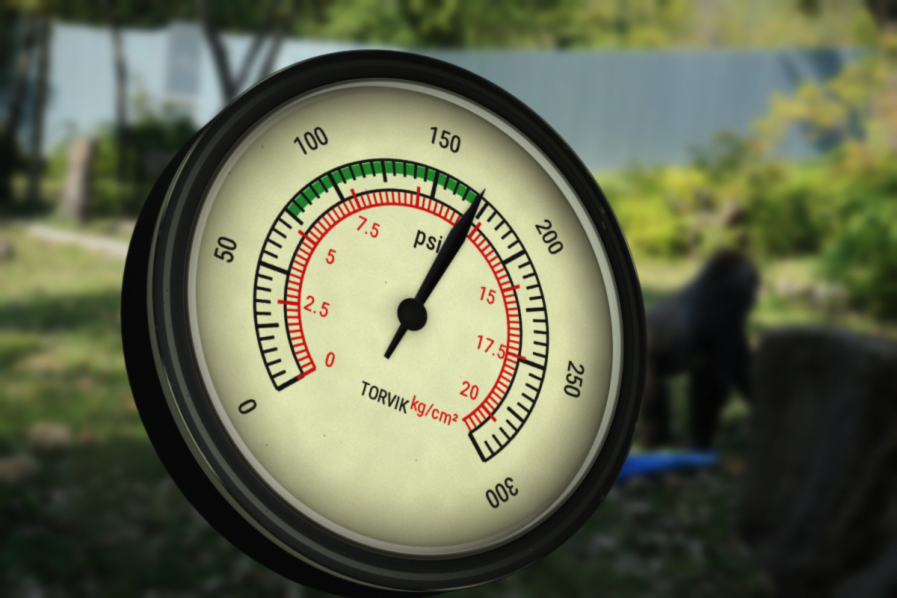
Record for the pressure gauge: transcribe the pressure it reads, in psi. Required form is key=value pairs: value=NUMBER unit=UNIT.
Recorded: value=170 unit=psi
